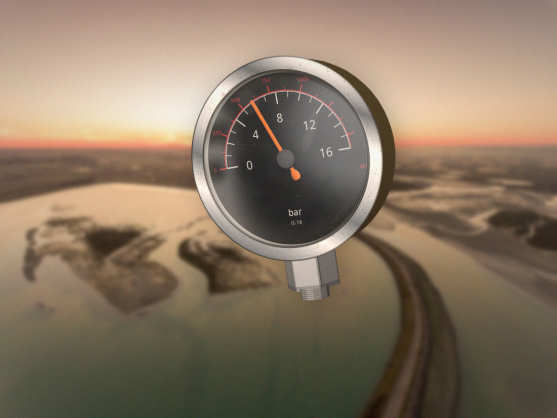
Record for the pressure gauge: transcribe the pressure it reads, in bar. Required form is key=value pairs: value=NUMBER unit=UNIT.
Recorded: value=6 unit=bar
